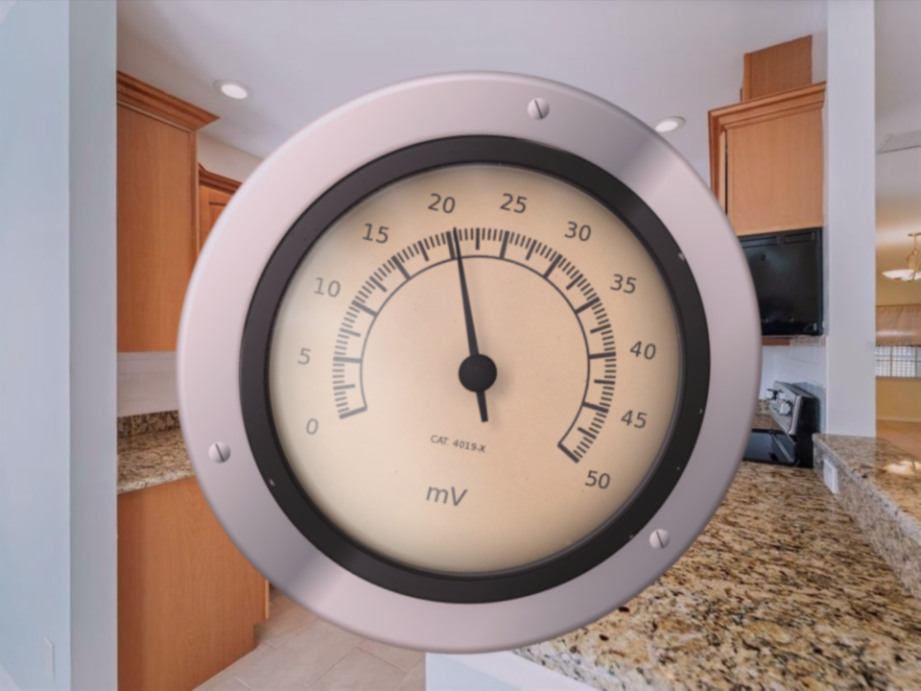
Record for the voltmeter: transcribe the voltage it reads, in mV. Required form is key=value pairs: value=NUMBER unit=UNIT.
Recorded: value=20.5 unit=mV
